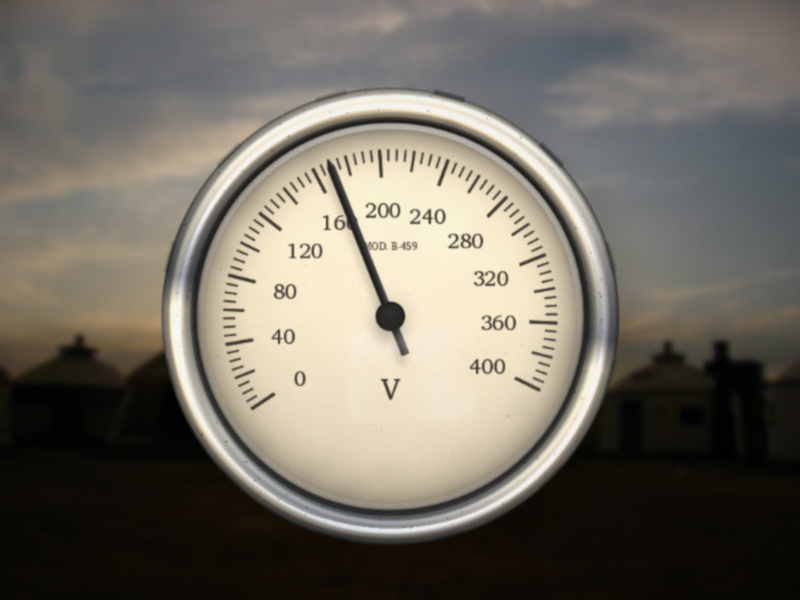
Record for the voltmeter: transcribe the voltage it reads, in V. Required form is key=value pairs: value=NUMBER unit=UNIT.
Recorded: value=170 unit=V
